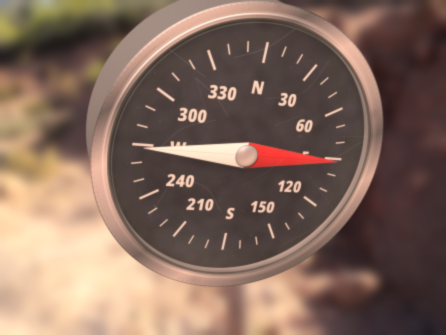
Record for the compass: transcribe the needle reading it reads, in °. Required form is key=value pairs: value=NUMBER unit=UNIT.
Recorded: value=90 unit=°
